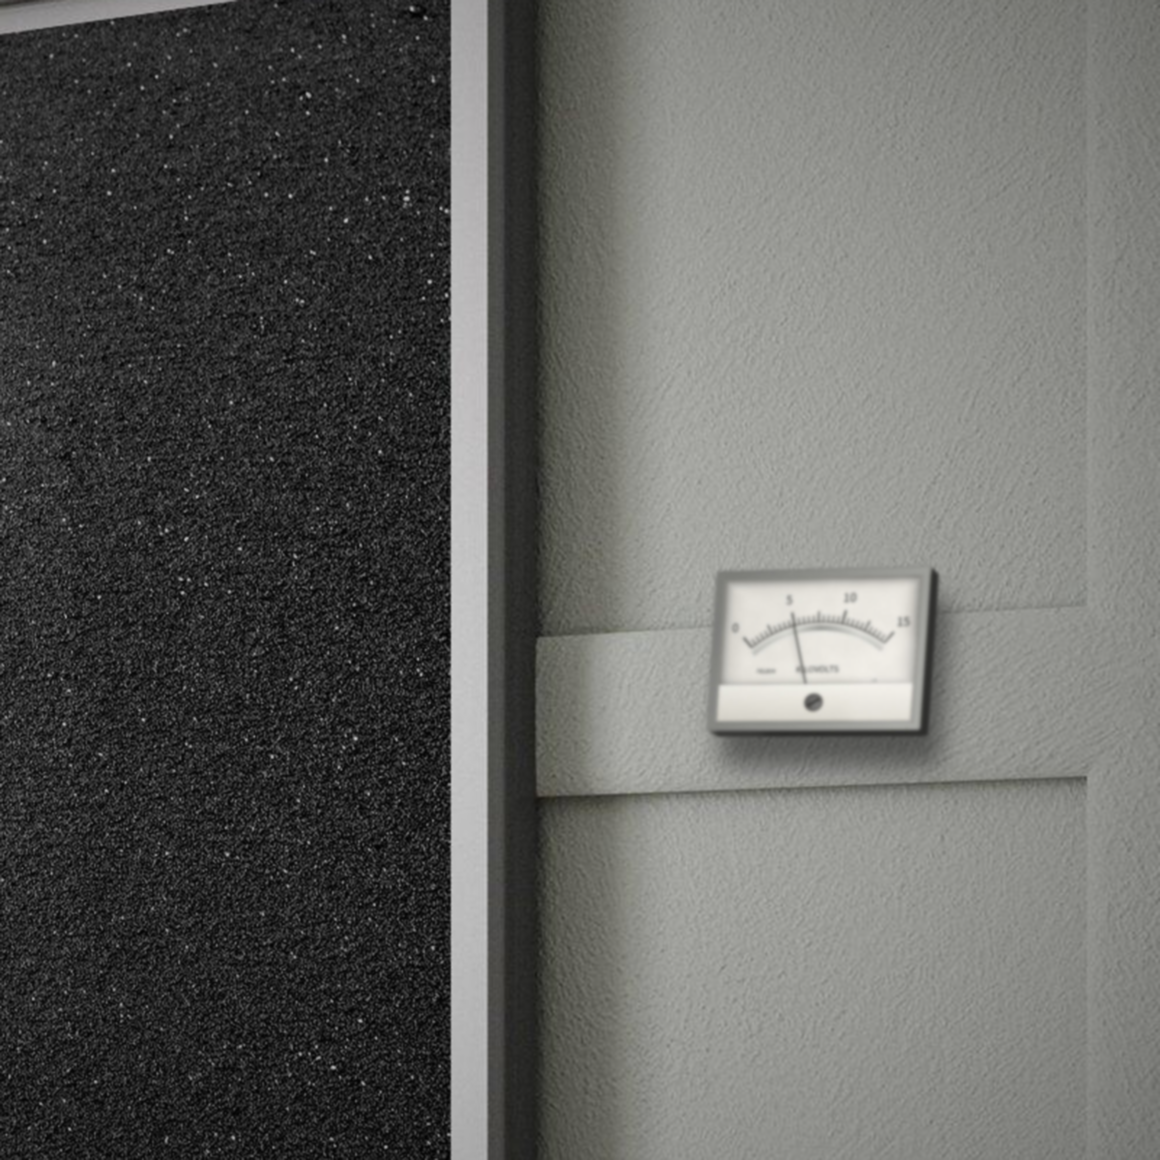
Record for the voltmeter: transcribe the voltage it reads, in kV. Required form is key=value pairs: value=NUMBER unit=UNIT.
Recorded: value=5 unit=kV
